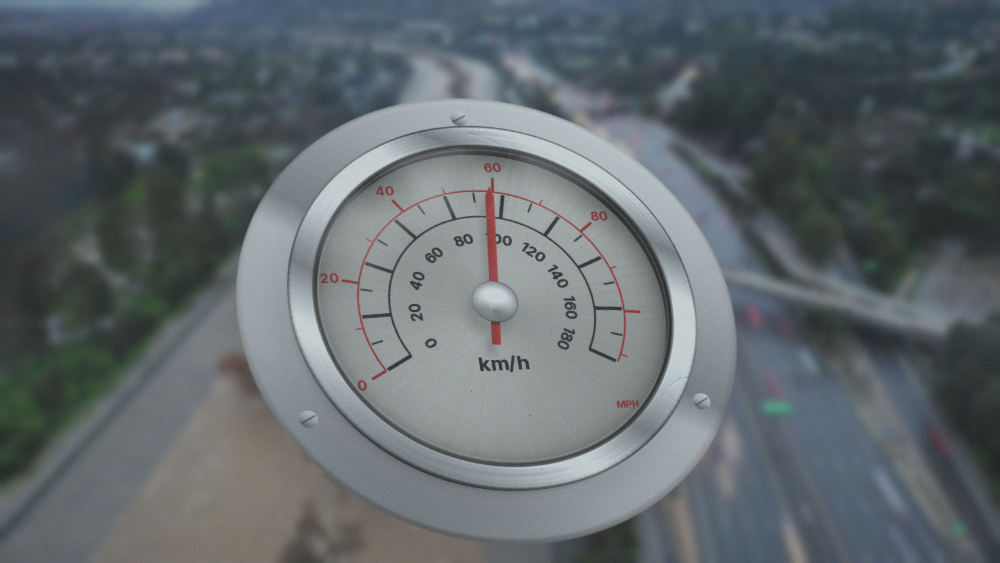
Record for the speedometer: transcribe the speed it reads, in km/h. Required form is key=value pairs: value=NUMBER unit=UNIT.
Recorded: value=95 unit=km/h
